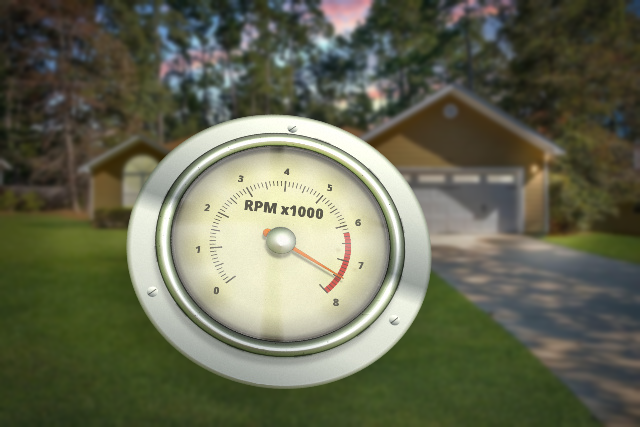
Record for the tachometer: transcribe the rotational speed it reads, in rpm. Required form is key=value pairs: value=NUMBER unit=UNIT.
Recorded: value=7500 unit=rpm
